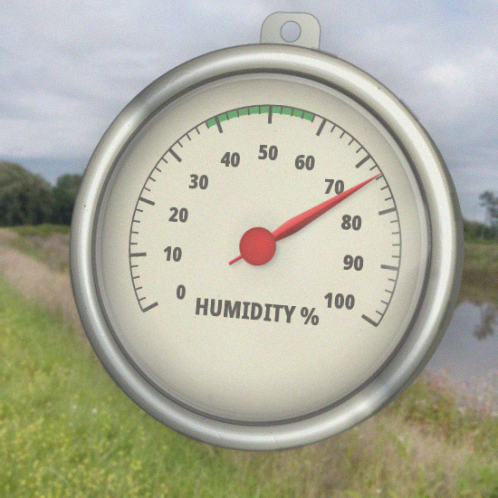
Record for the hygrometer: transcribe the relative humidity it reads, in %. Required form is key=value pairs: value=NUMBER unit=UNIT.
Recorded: value=74 unit=%
